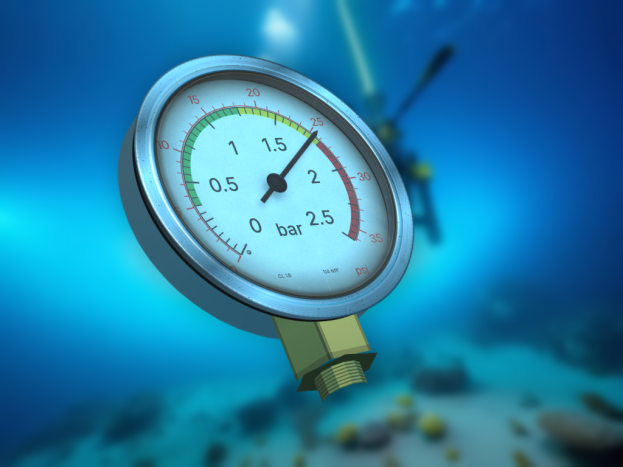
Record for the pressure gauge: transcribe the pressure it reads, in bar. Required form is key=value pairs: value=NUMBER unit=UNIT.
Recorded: value=1.75 unit=bar
